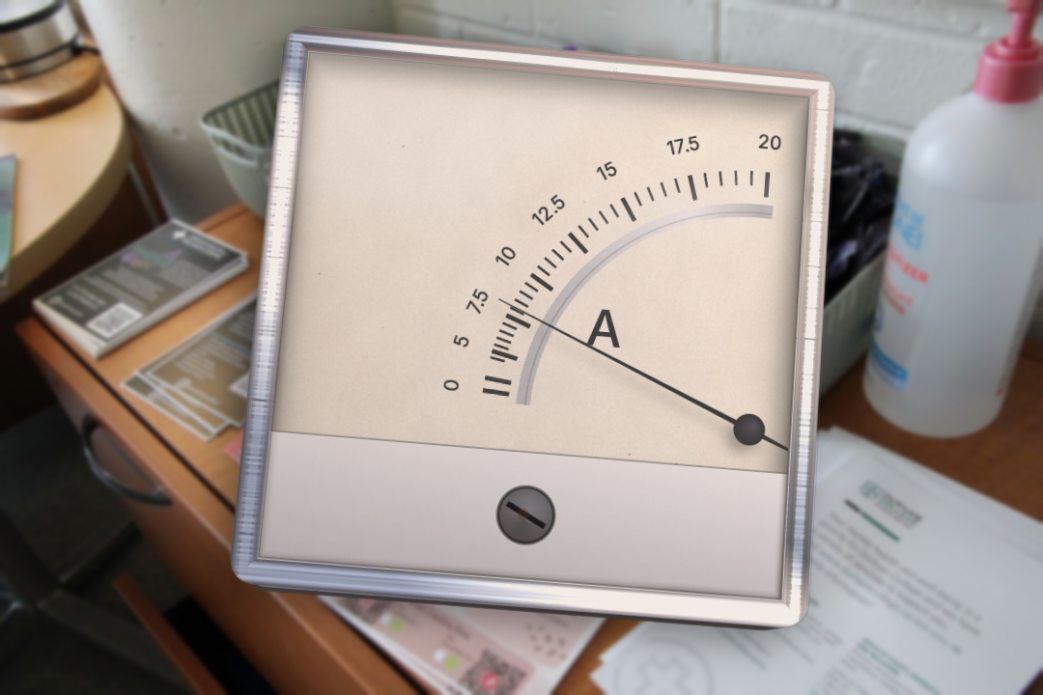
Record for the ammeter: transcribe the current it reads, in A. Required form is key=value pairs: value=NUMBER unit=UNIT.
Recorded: value=8 unit=A
